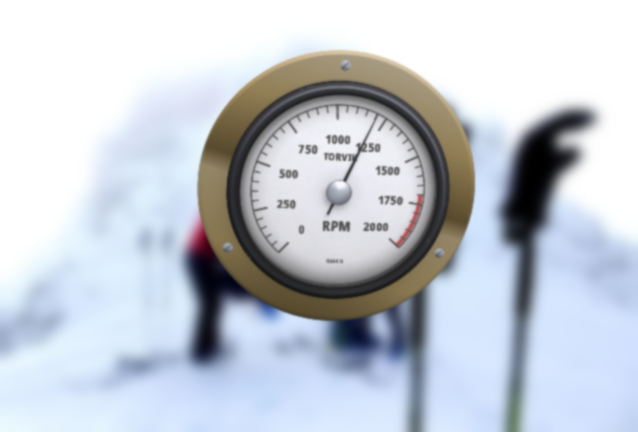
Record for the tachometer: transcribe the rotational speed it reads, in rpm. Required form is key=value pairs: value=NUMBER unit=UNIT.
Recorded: value=1200 unit=rpm
